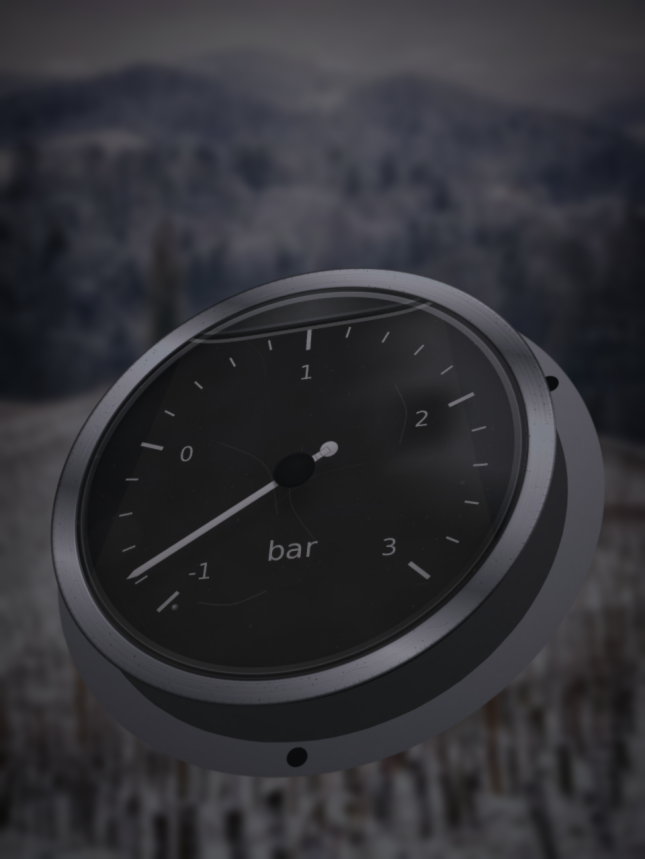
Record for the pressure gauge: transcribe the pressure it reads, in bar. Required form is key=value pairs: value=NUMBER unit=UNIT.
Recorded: value=-0.8 unit=bar
